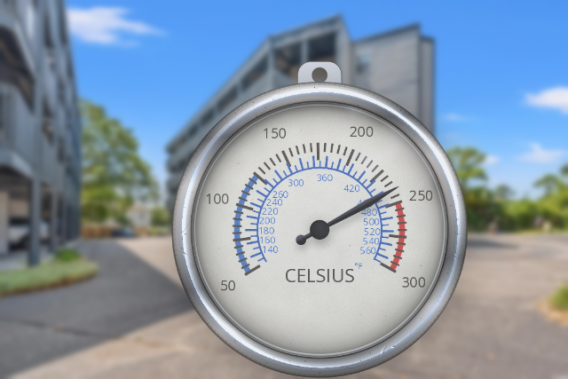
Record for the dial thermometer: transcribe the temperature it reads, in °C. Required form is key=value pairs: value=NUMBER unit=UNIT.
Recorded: value=240 unit=°C
